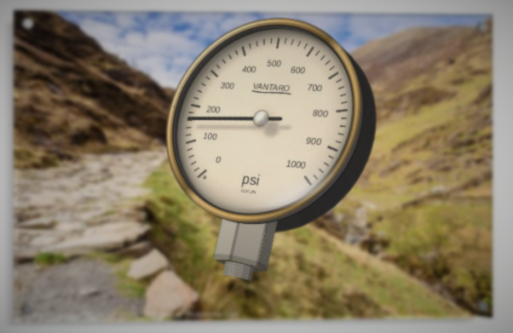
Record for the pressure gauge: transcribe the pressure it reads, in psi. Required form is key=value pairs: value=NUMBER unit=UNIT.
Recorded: value=160 unit=psi
